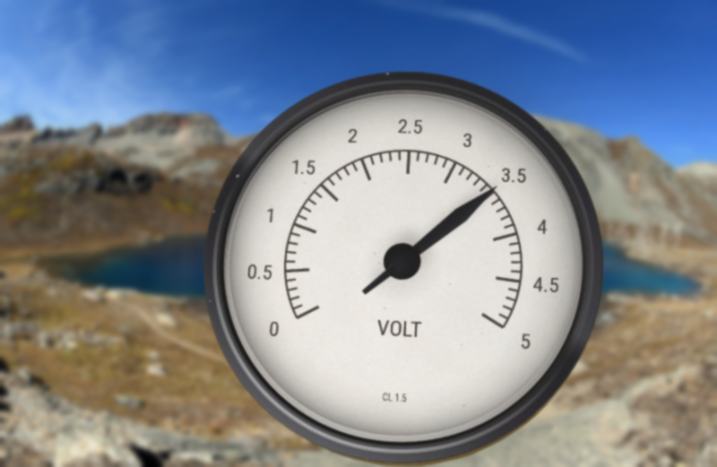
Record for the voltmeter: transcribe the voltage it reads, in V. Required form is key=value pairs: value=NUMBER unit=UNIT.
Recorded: value=3.5 unit=V
